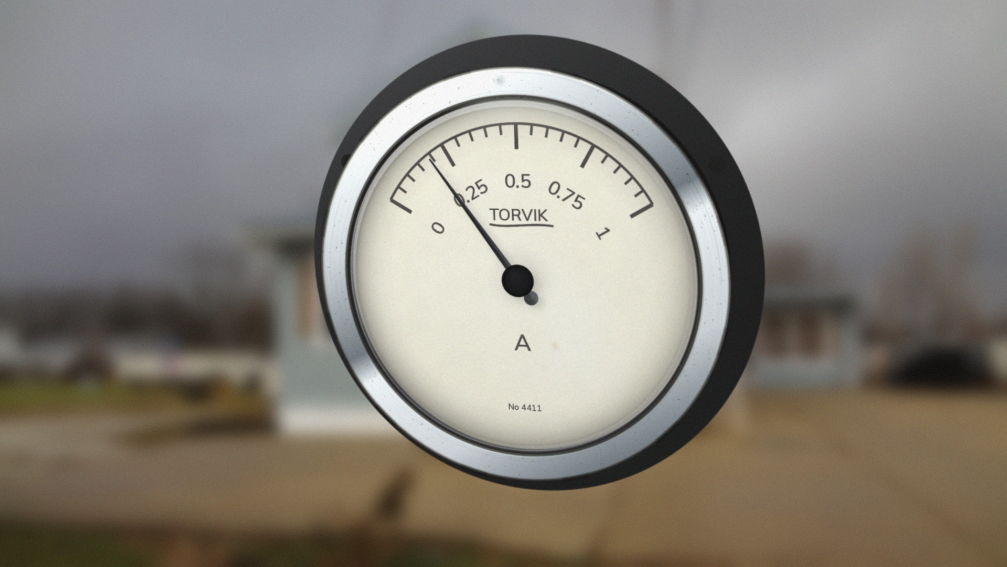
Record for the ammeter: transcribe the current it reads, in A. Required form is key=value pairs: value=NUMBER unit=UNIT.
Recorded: value=0.2 unit=A
